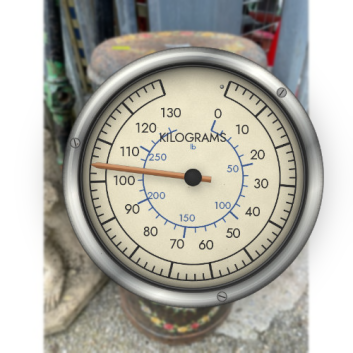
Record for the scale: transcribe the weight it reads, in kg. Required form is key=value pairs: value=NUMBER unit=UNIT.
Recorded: value=104 unit=kg
